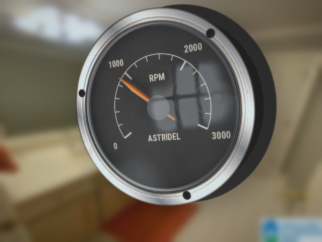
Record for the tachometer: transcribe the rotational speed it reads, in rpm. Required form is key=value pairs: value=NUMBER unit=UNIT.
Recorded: value=900 unit=rpm
